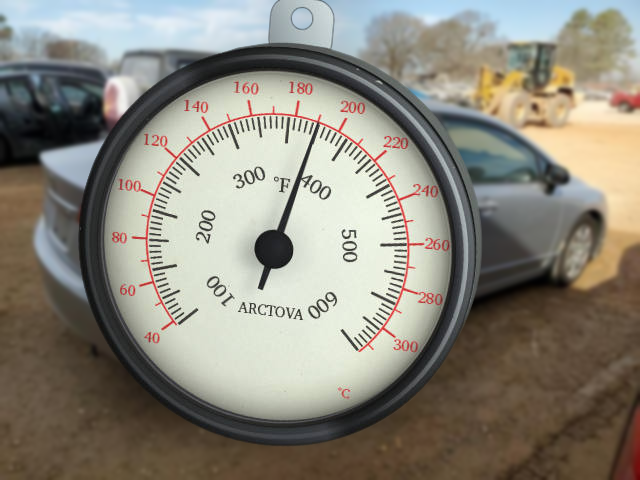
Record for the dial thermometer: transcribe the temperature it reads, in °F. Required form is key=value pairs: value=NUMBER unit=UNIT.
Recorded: value=375 unit=°F
